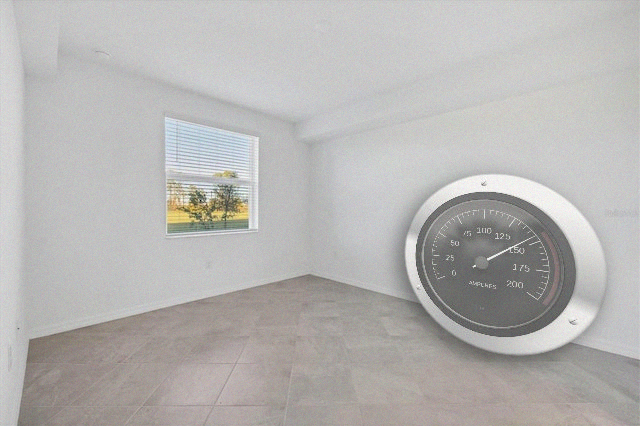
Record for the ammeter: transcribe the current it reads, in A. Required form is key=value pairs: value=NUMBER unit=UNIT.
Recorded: value=145 unit=A
